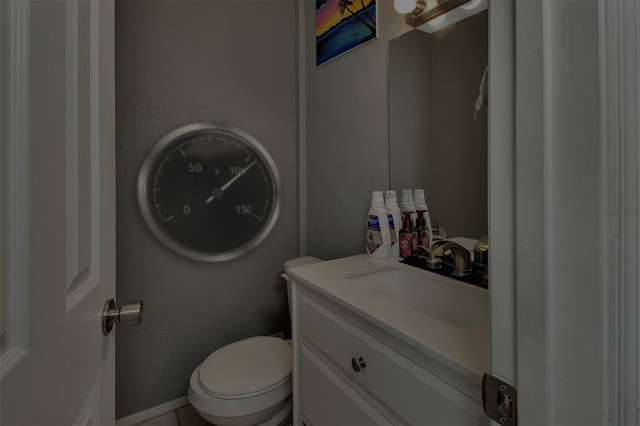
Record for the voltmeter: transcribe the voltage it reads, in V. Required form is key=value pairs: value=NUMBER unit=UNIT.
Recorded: value=105 unit=V
